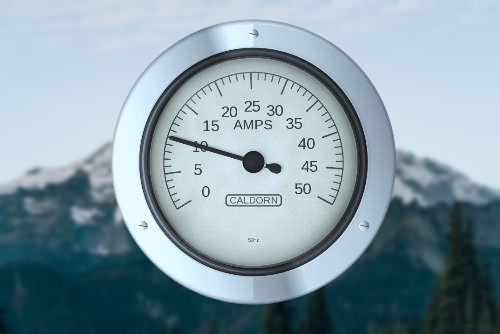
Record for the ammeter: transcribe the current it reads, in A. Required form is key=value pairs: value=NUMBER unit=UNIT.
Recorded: value=10 unit=A
